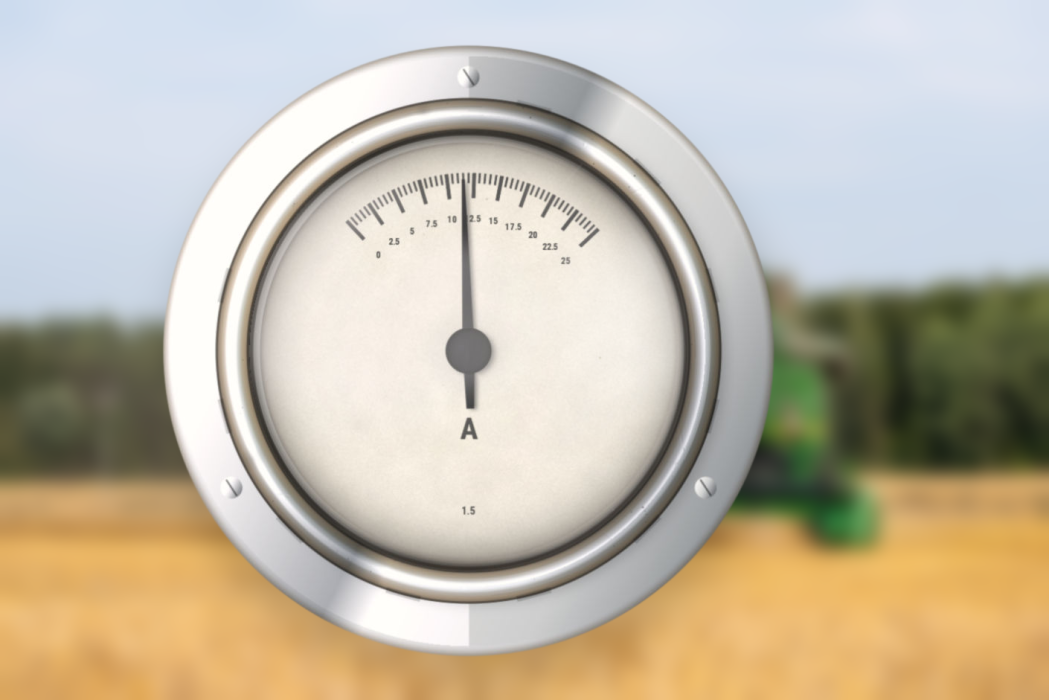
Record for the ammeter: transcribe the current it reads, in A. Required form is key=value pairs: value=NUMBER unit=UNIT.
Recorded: value=11.5 unit=A
